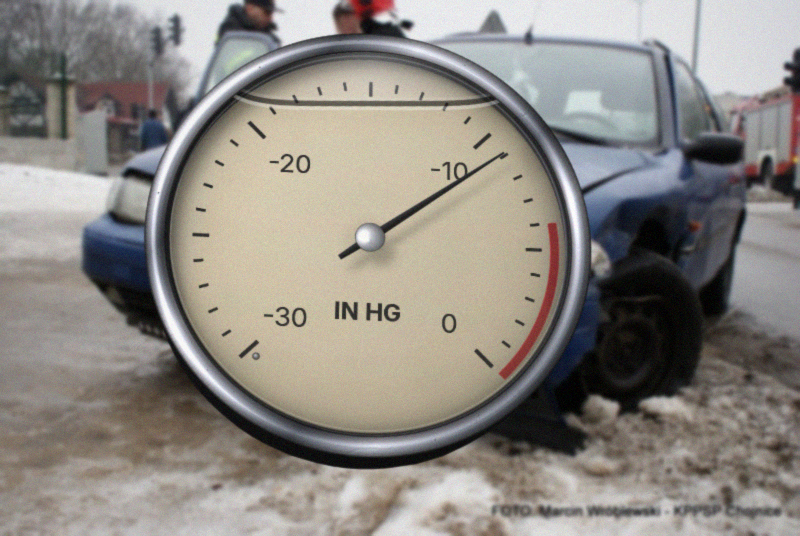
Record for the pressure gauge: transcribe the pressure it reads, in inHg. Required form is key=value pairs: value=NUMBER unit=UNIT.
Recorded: value=-9 unit=inHg
